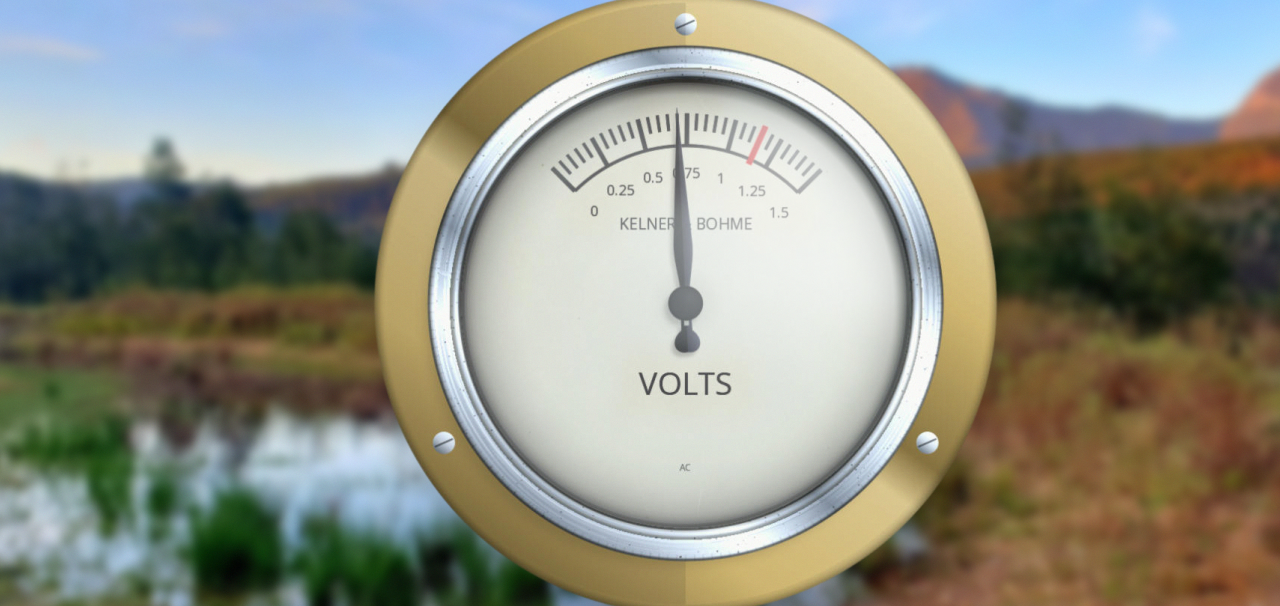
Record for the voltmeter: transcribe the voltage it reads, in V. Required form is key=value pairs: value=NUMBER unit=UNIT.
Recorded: value=0.7 unit=V
